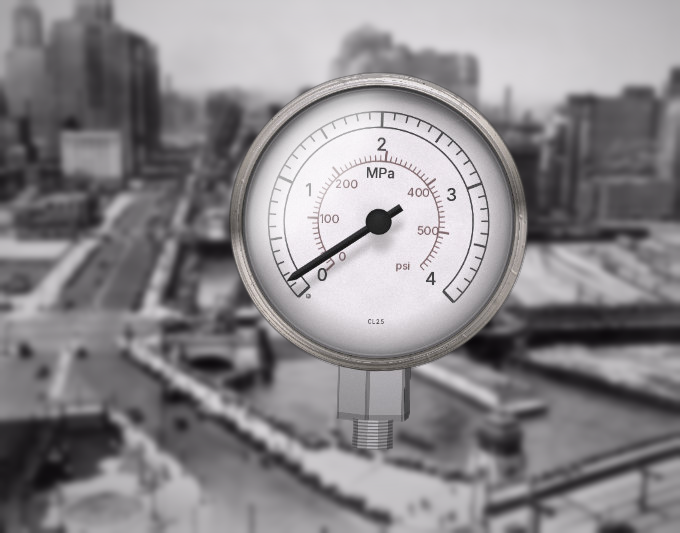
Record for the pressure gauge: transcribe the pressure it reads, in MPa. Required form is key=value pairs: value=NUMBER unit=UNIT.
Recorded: value=0.15 unit=MPa
